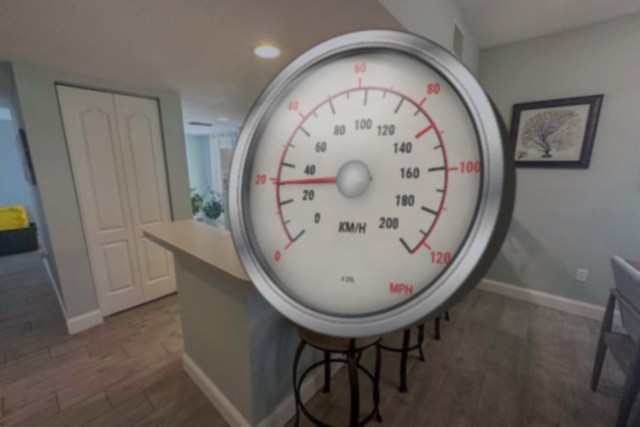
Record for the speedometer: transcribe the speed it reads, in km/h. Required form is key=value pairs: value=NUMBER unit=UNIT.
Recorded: value=30 unit=km/h
